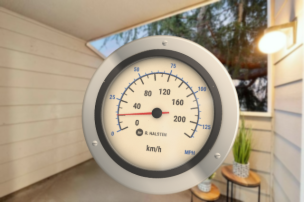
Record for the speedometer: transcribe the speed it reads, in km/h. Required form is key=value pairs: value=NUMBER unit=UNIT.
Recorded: value=20 unit=km/h
